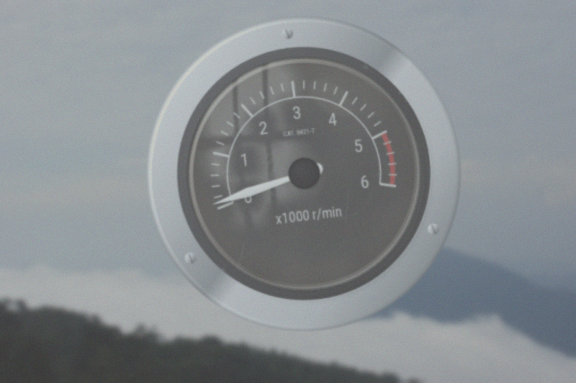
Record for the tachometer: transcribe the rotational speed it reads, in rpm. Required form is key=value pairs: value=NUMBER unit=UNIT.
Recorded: value=100 unit=rpm
